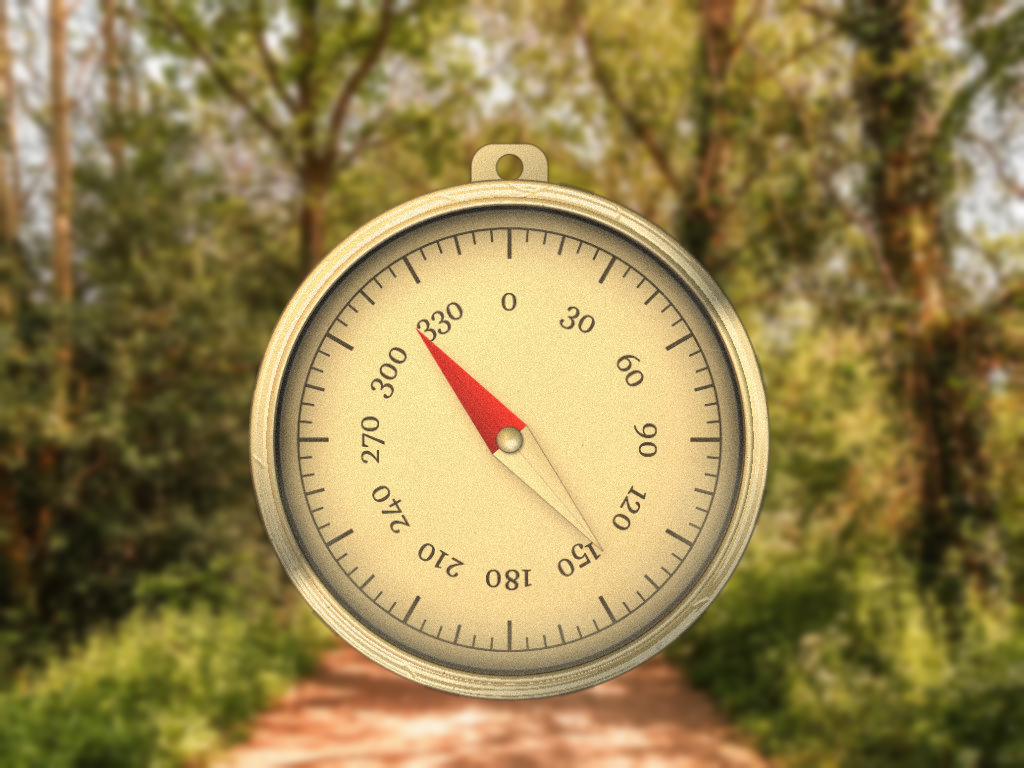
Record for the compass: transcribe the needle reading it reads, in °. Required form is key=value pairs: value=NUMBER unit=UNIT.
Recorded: value=320 unit=°
